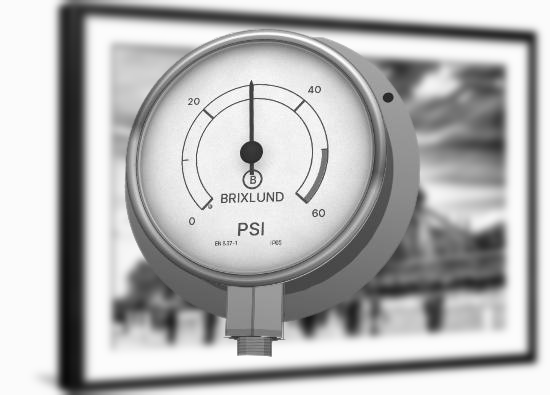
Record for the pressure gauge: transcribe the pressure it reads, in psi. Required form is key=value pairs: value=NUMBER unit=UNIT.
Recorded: value=30 unit=psi
